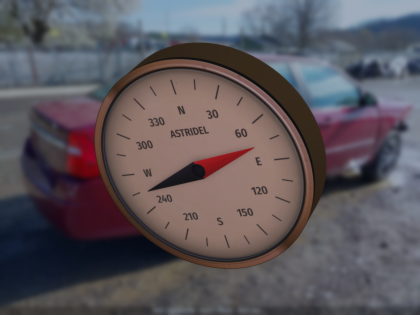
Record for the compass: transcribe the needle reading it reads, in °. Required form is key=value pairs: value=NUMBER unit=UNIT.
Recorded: value=75 unit=°
